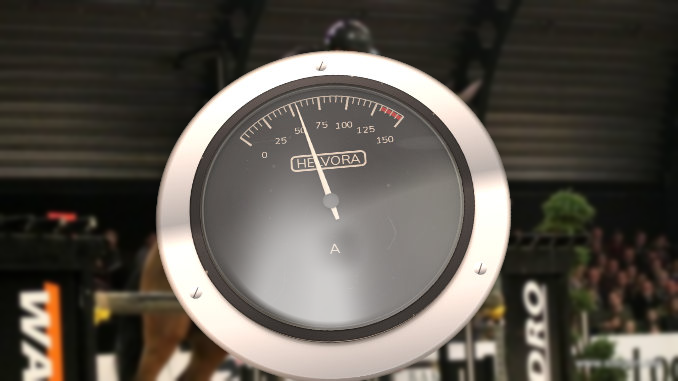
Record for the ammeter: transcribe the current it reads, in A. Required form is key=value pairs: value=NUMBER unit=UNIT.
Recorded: value=55 unit=A
